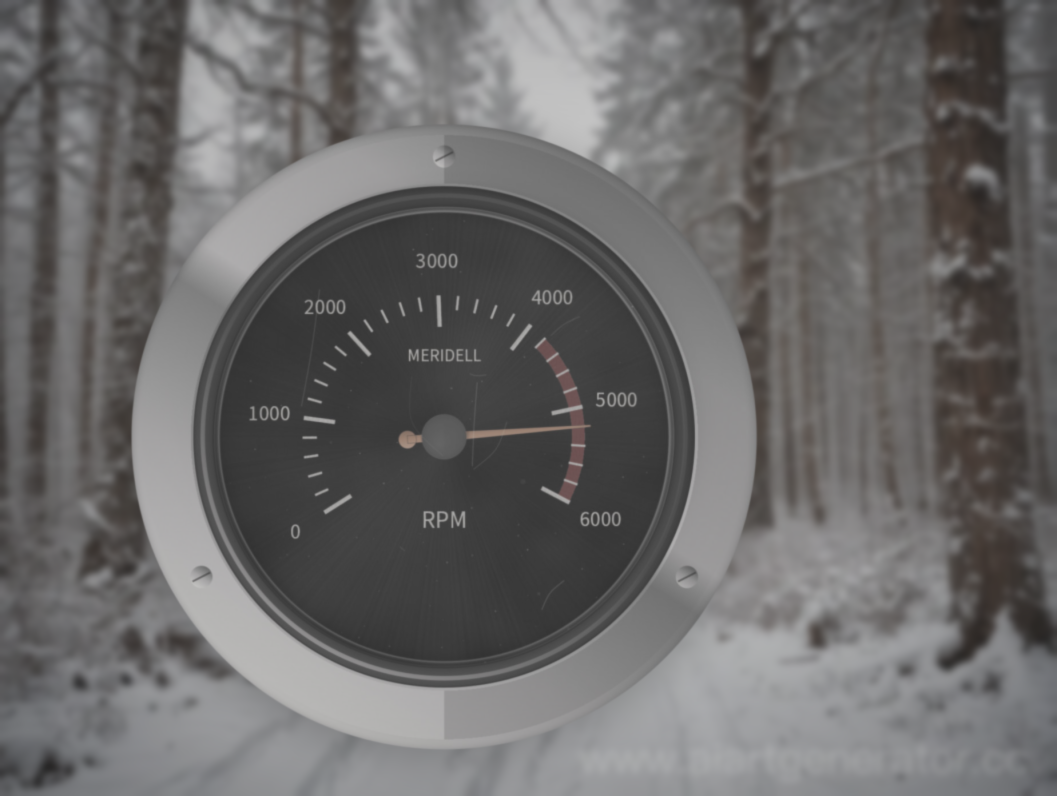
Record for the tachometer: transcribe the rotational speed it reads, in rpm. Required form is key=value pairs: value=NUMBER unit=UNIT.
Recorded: value=5200 unit=rpm
